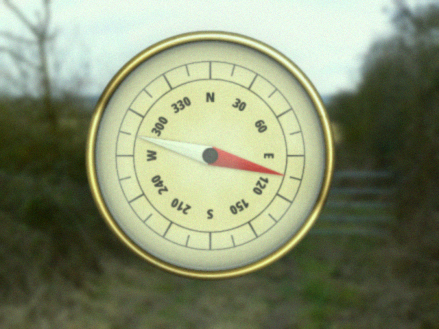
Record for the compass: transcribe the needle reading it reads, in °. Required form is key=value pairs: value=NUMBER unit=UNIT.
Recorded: value=105 unit=°
